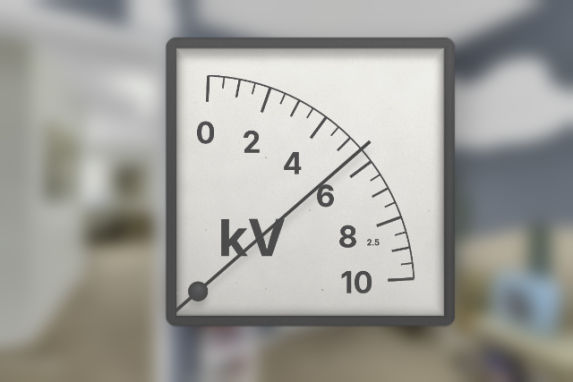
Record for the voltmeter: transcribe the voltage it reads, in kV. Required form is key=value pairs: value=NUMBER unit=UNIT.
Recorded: value=5.5 unit=kV
